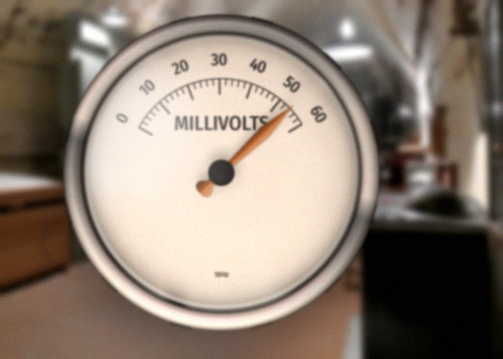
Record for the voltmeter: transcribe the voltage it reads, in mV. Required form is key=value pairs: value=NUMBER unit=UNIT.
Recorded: value=54 unit=mV
